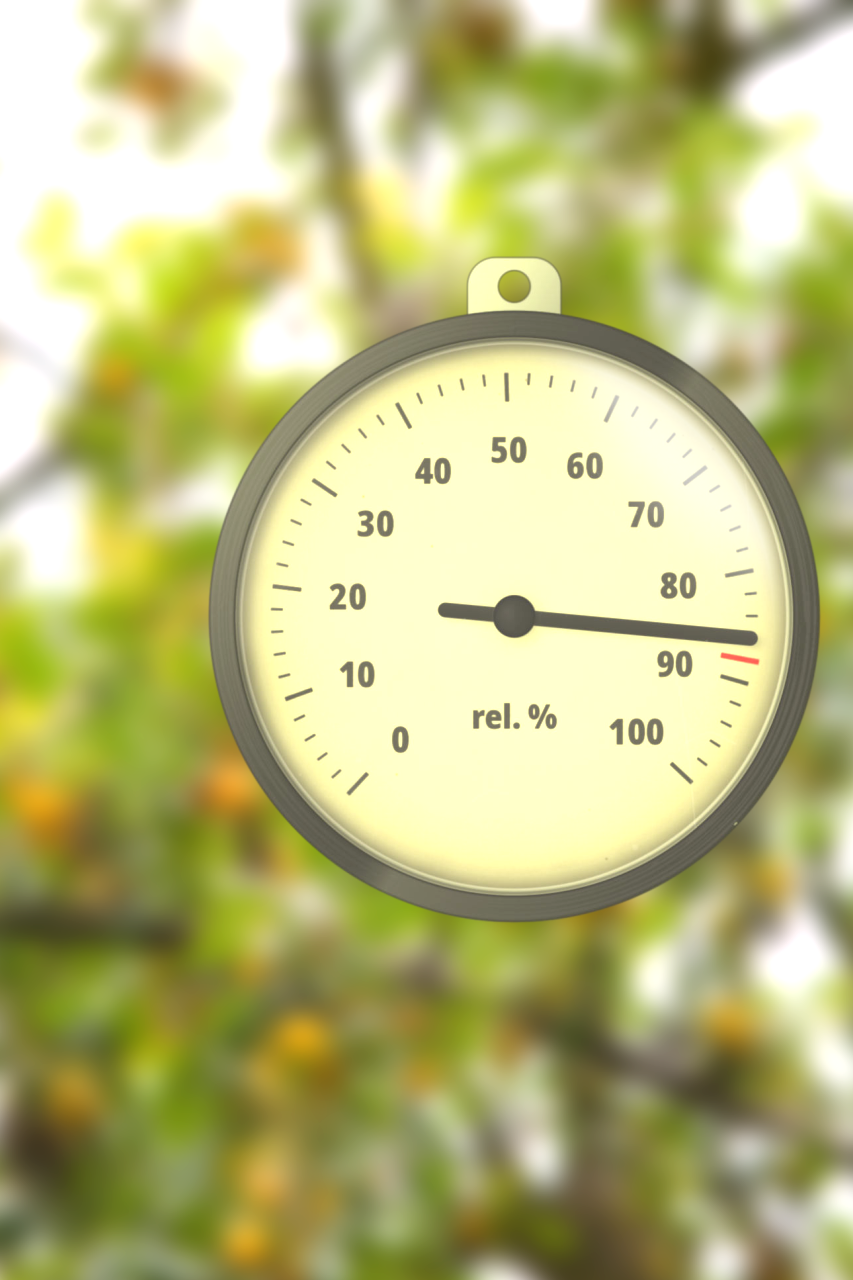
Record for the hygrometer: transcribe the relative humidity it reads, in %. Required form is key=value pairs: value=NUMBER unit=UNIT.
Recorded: value=86 unit=%
